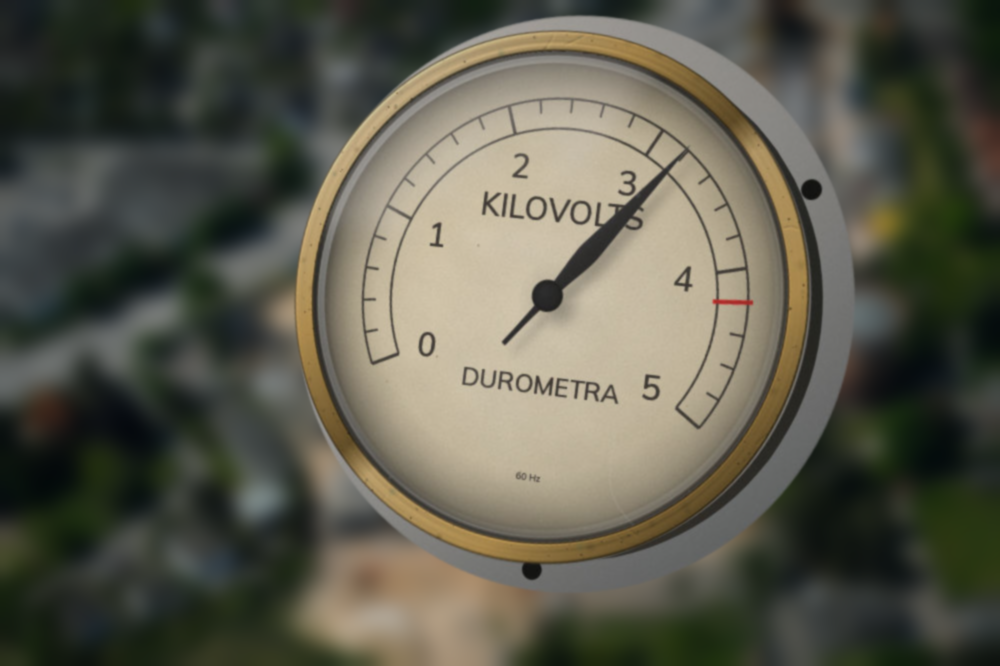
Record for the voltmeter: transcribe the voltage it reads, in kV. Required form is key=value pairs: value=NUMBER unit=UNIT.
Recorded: value=3.2 unit=kV
